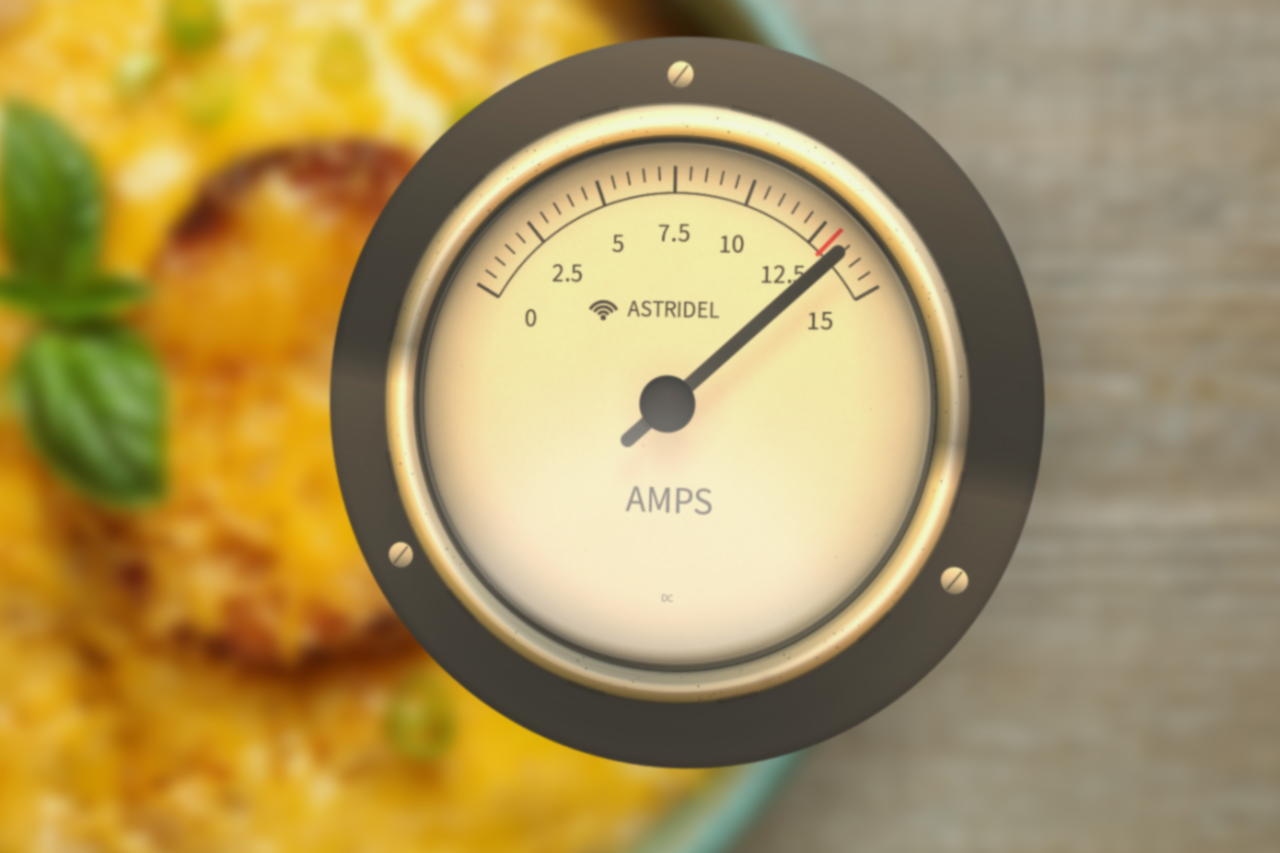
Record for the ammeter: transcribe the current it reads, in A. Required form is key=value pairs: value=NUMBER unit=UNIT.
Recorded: value=13.5 unit=A
